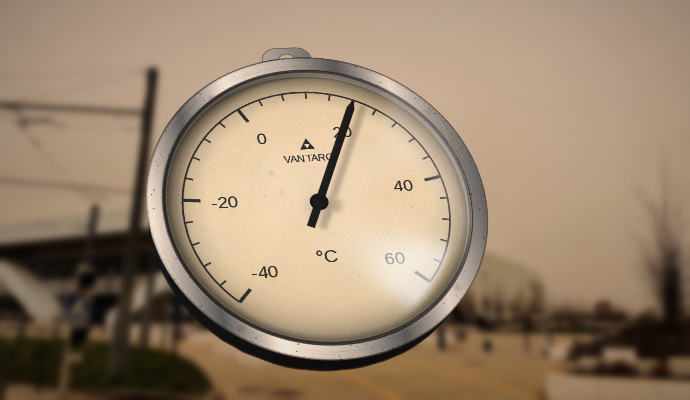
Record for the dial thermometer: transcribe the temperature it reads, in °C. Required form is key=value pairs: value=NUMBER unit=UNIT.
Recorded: value=20 unit=°C
